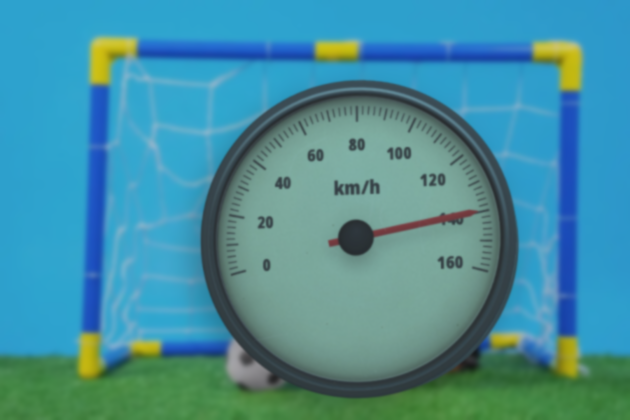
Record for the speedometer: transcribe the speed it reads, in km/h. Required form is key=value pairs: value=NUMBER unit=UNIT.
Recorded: value=140 unit=km/h
